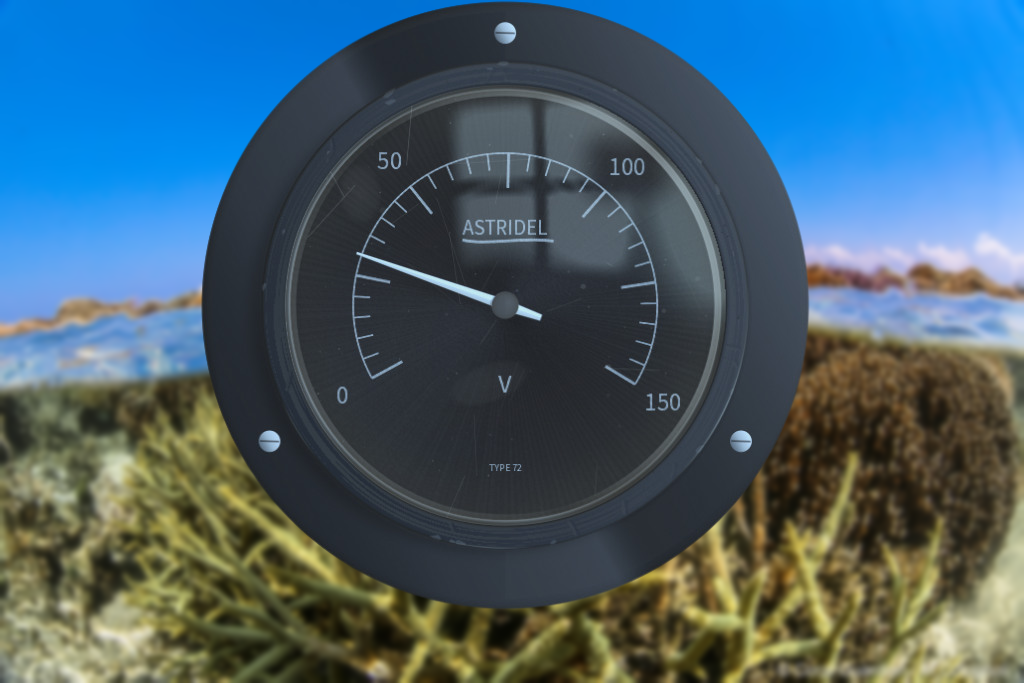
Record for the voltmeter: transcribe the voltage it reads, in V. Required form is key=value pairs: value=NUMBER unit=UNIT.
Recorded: value=30 unit=V
